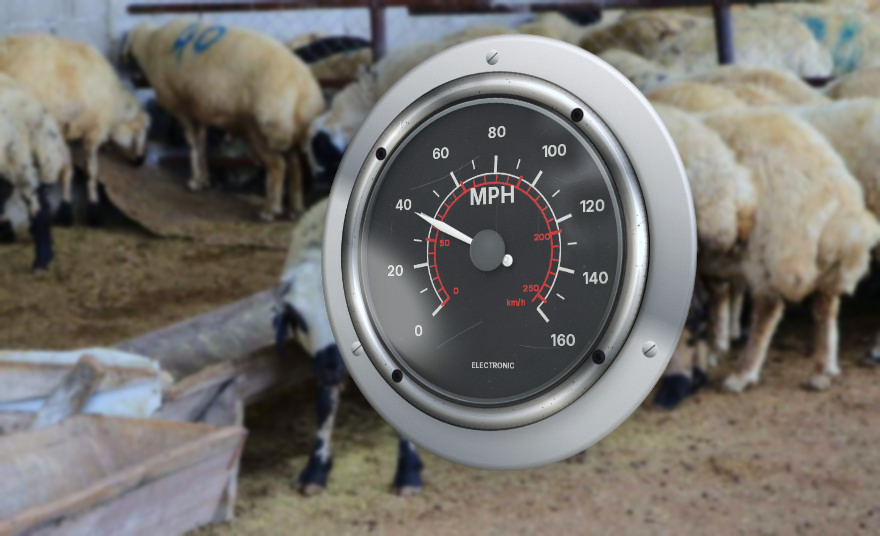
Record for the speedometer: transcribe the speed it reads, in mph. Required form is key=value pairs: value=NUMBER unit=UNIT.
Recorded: value=40 unit=mph
